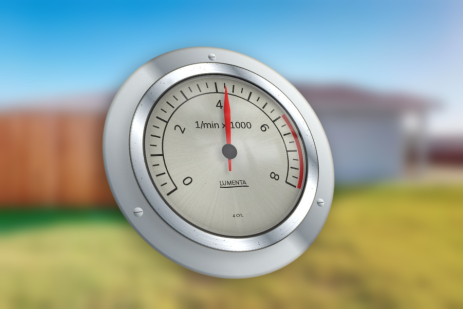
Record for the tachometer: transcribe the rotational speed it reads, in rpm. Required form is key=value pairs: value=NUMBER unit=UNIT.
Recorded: value=4250 unit=rpm
